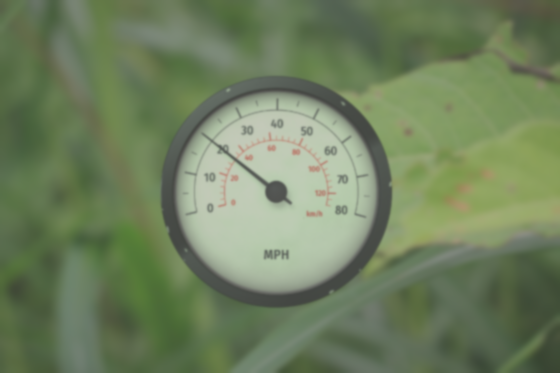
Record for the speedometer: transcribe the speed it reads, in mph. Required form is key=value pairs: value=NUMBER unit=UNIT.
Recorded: value=20 unit=mph
